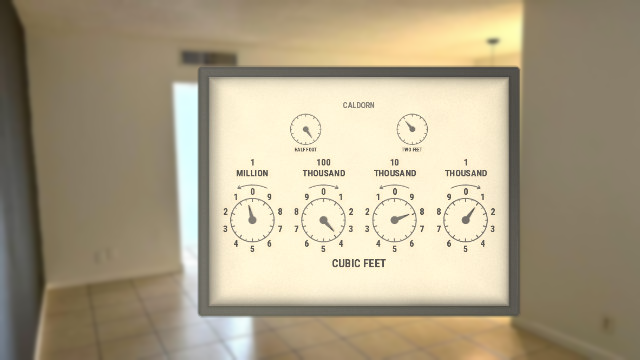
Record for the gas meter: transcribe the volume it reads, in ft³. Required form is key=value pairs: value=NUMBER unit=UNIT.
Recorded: value=38100 unit=ft³
